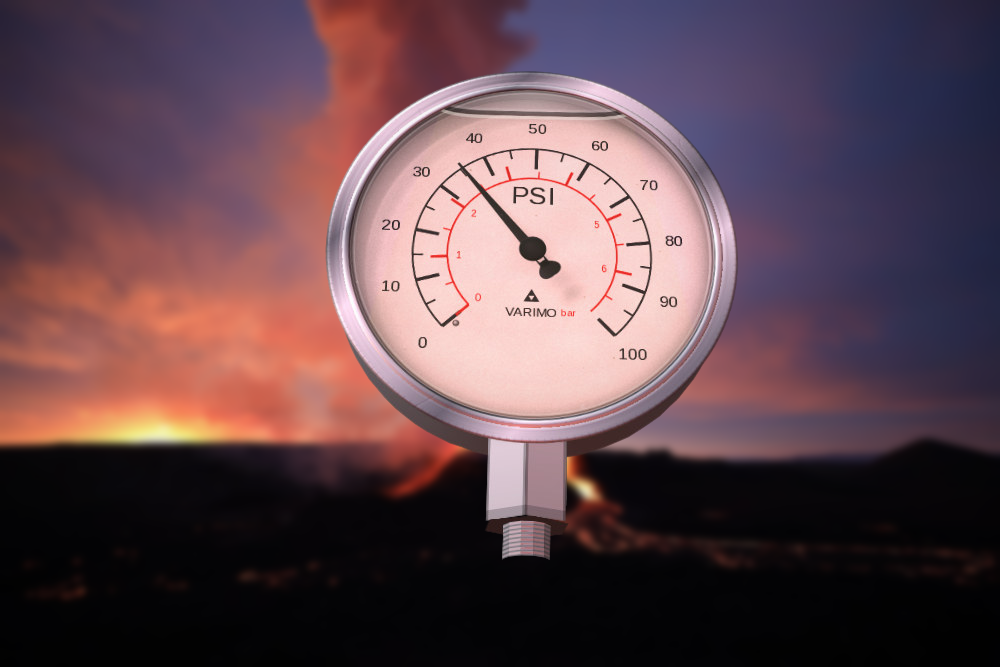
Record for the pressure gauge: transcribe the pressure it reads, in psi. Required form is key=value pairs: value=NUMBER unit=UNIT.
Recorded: value=35 unit=psi
